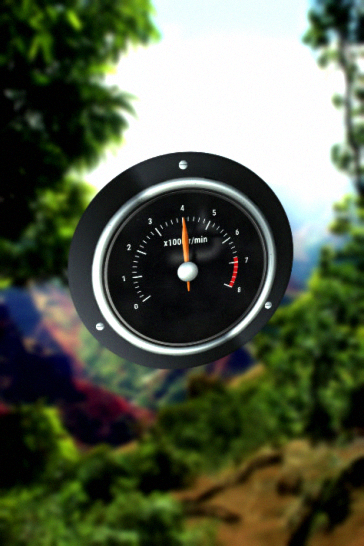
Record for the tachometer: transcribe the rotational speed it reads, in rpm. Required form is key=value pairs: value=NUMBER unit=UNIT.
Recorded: value=4000 unit=rpm
